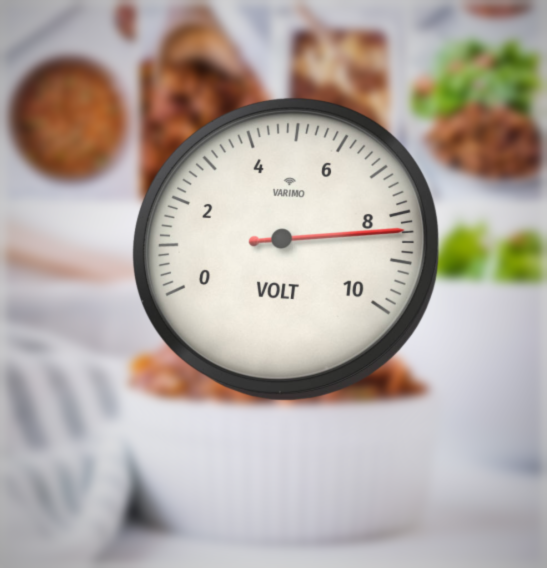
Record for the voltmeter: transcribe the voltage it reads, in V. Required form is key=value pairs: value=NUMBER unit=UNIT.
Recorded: value=8.4 unit=V
